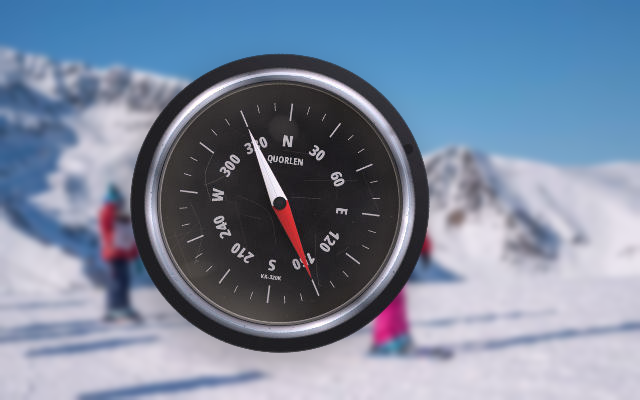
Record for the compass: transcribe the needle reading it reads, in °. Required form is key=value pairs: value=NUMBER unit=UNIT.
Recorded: value=150 unit=°
